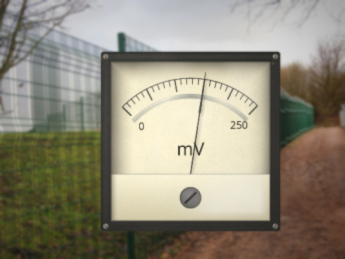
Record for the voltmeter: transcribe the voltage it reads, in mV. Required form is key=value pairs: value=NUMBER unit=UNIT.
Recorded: value=150 unit=mV
